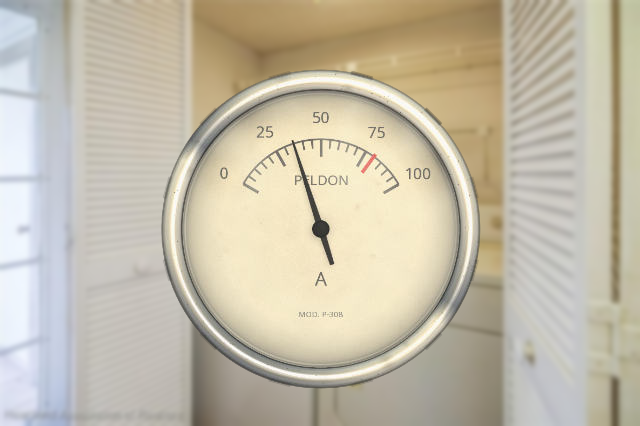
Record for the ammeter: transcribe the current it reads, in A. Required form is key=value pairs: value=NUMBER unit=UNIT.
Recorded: value=35 unit=A
